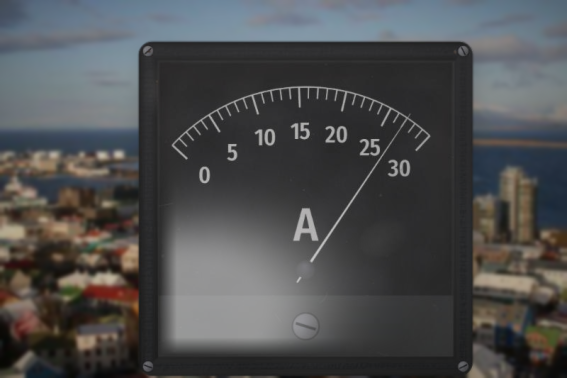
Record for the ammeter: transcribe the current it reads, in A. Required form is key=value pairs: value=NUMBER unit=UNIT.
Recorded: value=27 unit=A
